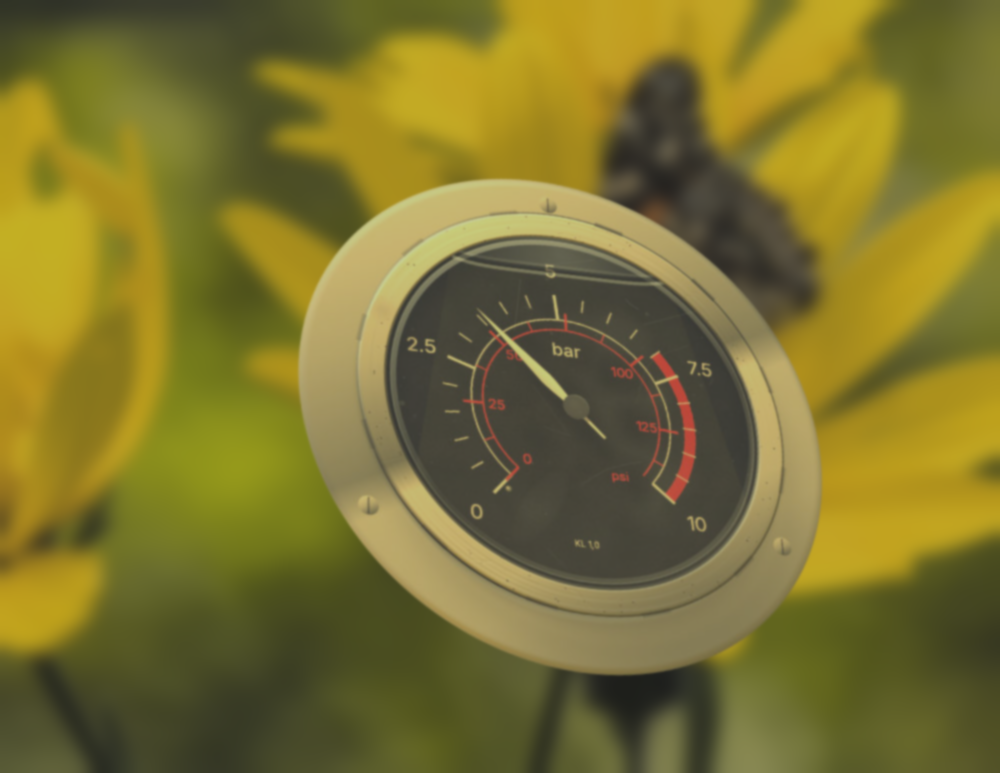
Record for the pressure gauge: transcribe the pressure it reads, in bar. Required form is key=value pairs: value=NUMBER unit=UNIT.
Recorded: value=3.5 unit=bar
